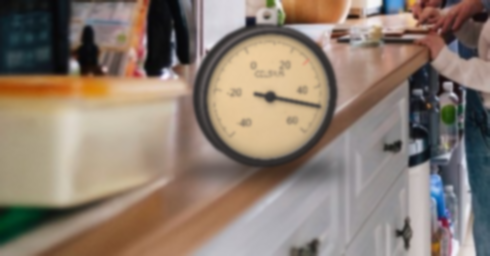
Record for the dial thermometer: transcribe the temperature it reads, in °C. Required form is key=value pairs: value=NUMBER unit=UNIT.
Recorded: value=48 unit=°C
